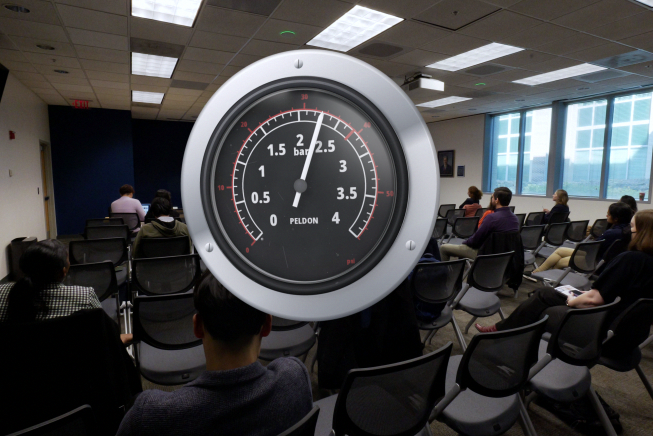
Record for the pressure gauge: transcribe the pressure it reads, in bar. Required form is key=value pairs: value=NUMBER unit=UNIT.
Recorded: value=2.3 unit=bar
